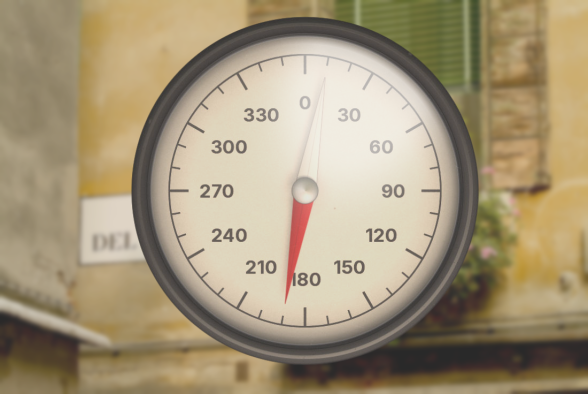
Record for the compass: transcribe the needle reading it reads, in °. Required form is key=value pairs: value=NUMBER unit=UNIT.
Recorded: value=190 unit=°
